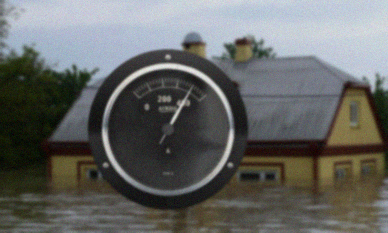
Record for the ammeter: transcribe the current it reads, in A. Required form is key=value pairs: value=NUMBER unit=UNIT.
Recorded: value=400 unit=A
